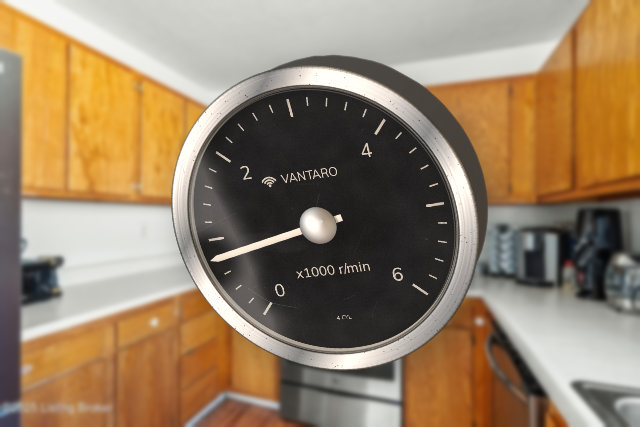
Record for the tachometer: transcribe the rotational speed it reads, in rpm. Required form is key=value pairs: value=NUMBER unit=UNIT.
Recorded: value=800 unit=rpm
